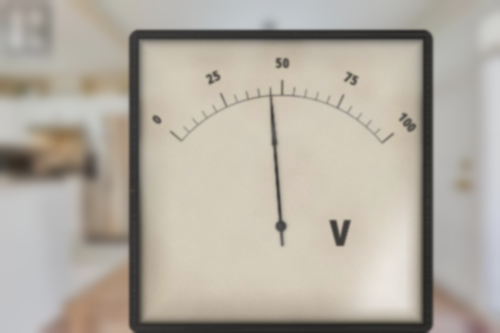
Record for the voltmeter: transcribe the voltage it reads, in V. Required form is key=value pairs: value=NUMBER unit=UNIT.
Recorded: value=45 unit=V
